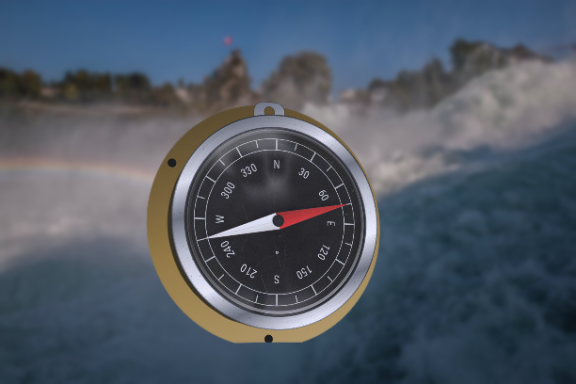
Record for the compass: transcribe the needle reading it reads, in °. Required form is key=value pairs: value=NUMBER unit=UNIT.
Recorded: value=75 unit=°
